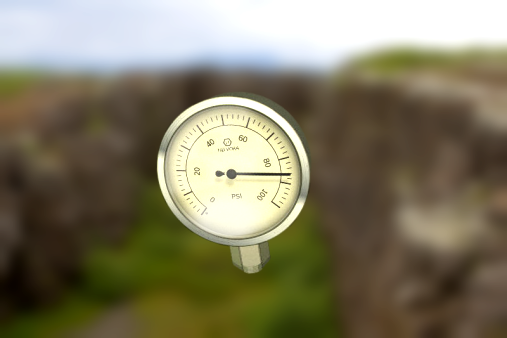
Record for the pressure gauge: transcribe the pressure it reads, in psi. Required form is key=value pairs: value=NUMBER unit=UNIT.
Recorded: value=86 unit=psi
